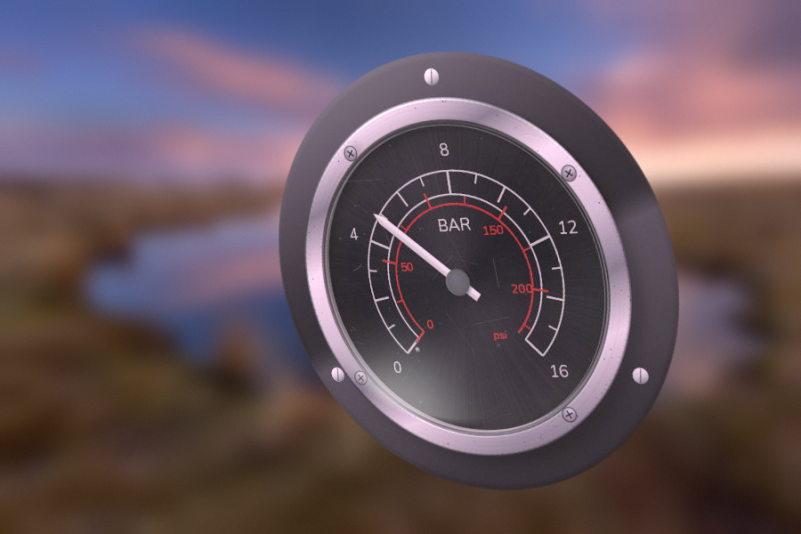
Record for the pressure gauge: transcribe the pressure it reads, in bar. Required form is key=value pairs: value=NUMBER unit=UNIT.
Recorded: value=5 unit=bar
